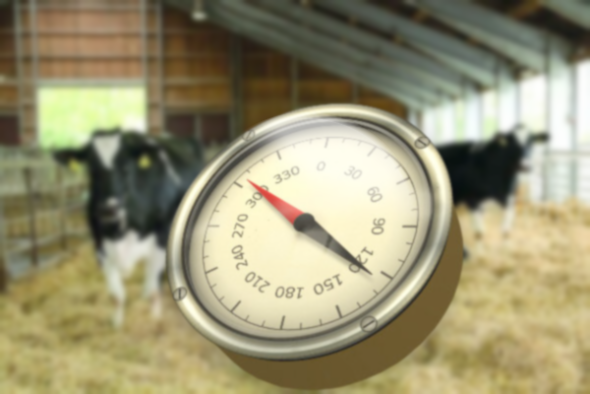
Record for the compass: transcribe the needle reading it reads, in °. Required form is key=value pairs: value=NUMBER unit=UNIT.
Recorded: value=305 unit=°
